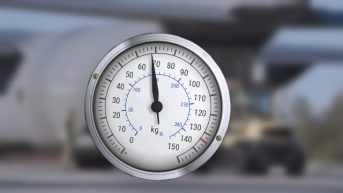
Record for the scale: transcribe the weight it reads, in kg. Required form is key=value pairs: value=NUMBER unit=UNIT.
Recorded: value=68 unit=kg
